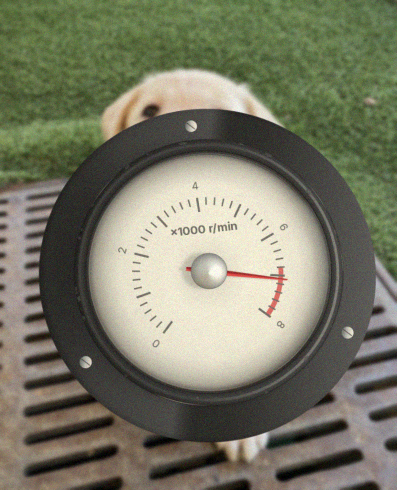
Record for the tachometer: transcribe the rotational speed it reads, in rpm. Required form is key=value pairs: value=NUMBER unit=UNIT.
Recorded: value=7100 unit=rpm
